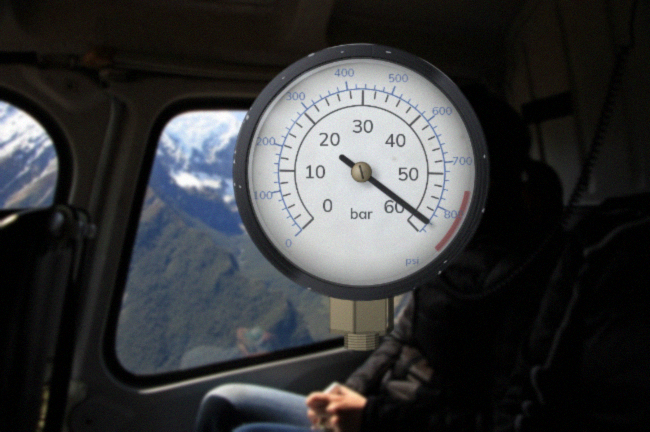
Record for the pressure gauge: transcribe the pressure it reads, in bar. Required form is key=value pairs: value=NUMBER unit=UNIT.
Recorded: value=58 unit=bar
